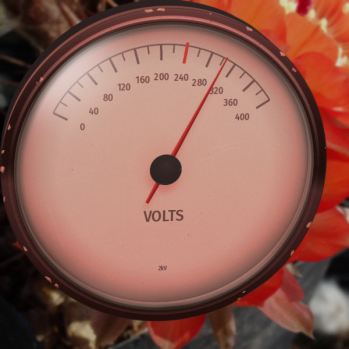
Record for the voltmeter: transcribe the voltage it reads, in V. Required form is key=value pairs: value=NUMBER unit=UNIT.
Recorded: value=300 unit=V
